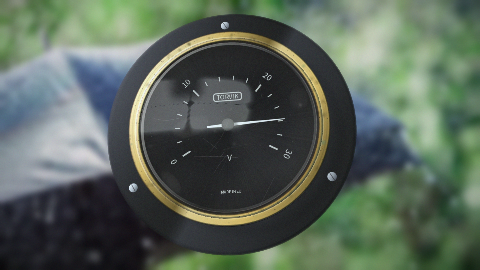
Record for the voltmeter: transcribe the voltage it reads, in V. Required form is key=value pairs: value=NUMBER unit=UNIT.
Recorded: value=26 unit=V
